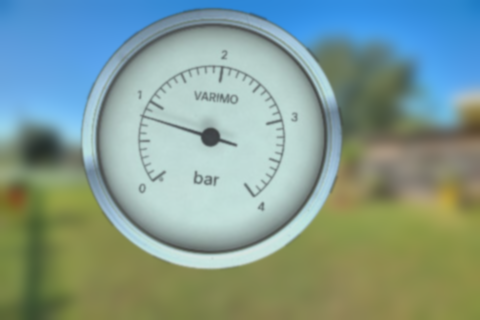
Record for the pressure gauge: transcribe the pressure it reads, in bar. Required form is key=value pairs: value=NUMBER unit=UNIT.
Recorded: value=0.8 unit=bar
